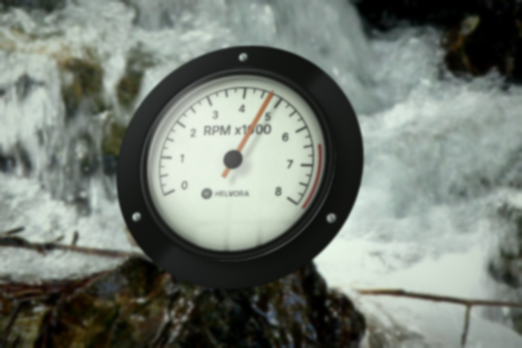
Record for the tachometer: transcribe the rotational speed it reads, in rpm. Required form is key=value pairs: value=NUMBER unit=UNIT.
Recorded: value=4750 unit=rpm
